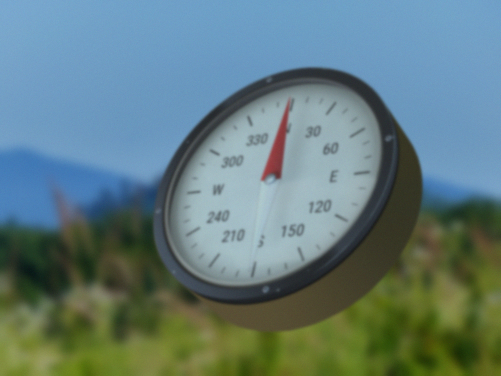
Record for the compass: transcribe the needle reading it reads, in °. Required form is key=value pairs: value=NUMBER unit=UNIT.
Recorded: value=0 unit=°
